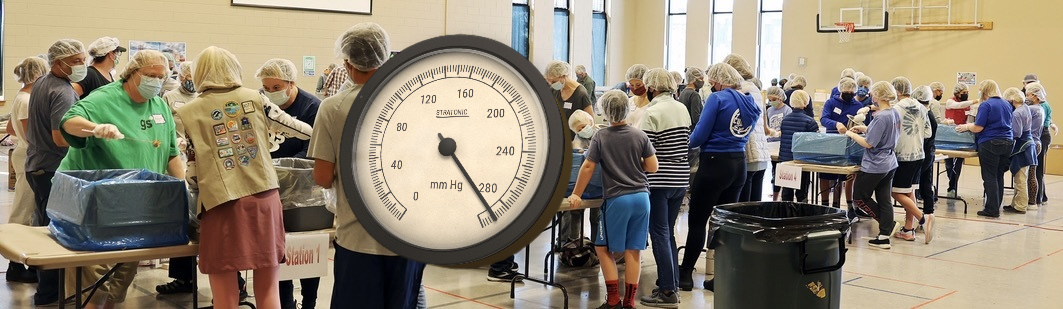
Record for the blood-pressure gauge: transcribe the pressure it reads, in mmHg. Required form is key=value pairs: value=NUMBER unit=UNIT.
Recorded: value=290 unit=mmHg
